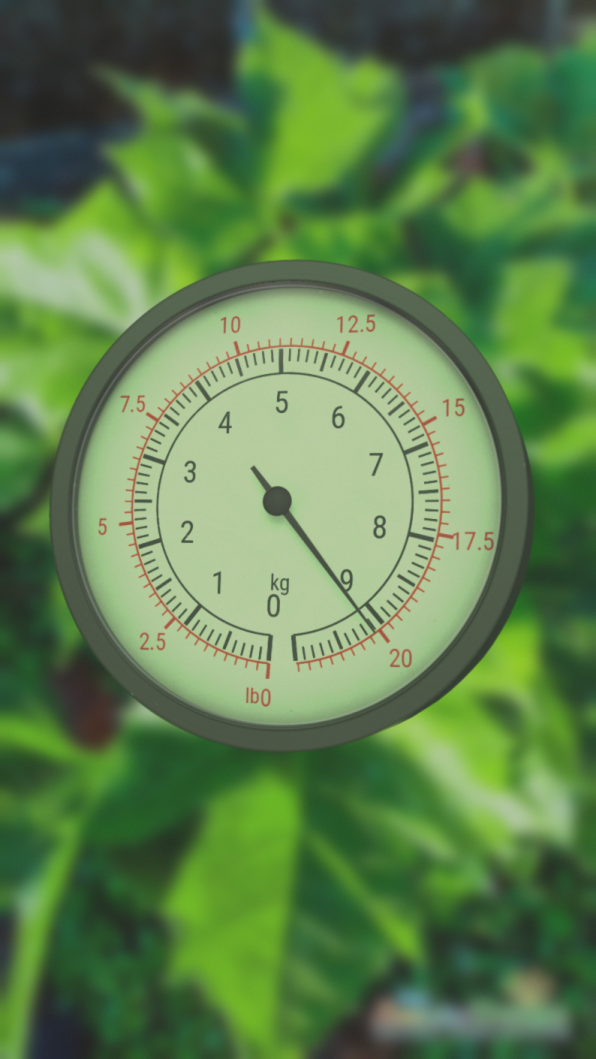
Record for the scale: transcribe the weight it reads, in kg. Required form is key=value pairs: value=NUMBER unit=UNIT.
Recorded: value=9.1 unit=kg
